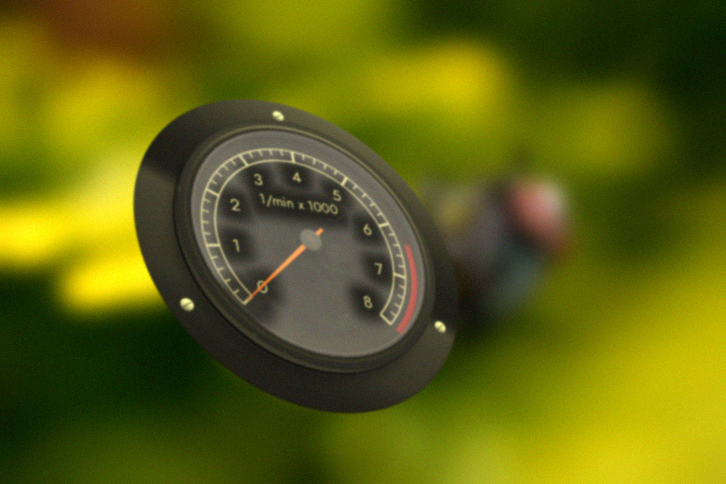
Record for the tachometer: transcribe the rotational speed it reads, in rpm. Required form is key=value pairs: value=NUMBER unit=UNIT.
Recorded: value=0 unit=rpm
